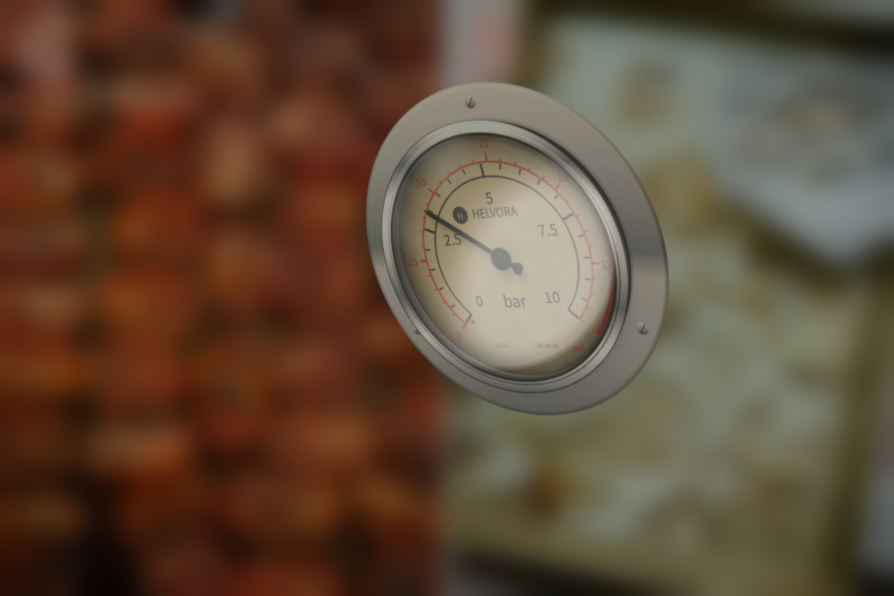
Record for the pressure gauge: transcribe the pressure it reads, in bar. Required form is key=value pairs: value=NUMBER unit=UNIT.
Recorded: value=3 unit=bar
